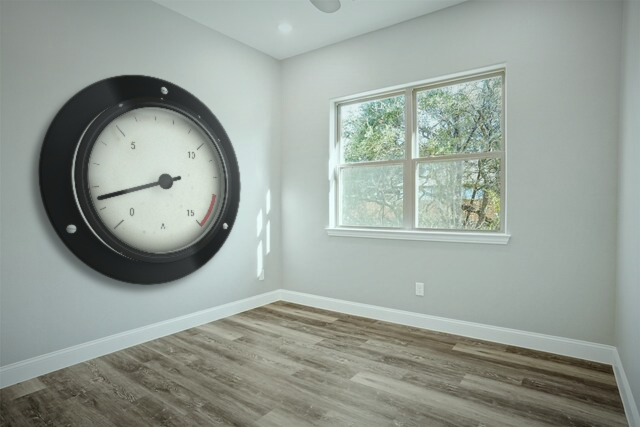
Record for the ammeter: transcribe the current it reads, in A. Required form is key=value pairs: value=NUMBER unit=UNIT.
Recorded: value=1.5 unit=A
